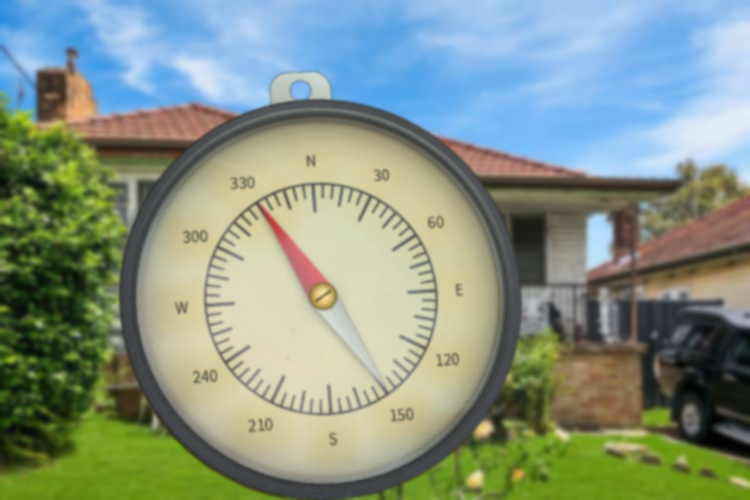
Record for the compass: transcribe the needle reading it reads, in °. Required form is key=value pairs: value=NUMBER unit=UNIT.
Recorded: value=330 unit=°
